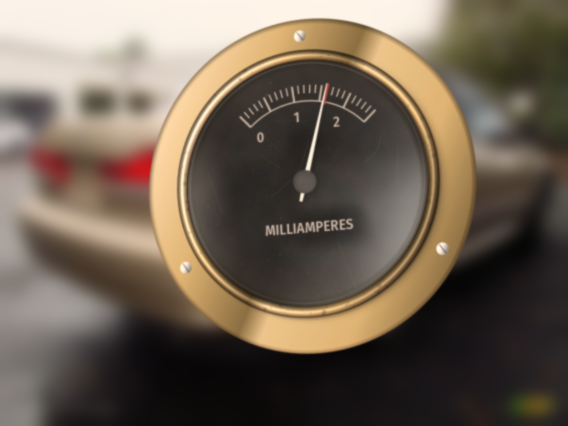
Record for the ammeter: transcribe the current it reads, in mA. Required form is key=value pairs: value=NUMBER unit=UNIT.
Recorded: value=1.6 unit=mA
